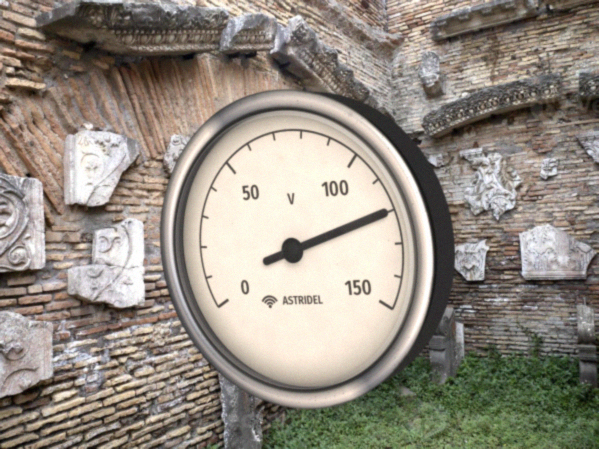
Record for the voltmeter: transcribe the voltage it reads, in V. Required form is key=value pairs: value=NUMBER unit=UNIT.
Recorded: value=120 unit=V
